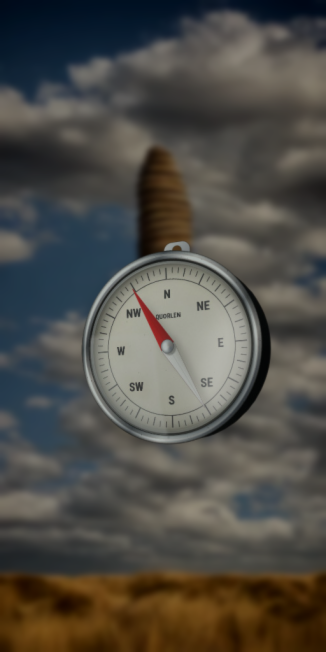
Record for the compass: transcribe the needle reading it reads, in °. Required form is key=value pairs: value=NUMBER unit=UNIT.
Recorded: value=330 unit=°
